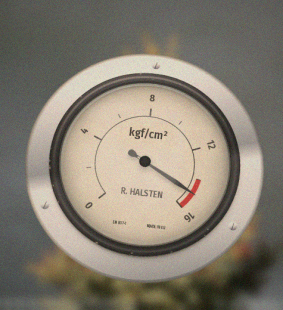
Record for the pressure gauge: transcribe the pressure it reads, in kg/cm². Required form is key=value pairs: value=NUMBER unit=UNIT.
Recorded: value=15 unit=kg/cm²
